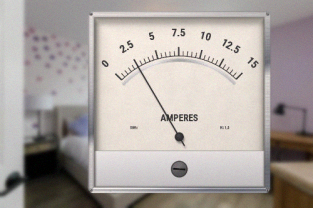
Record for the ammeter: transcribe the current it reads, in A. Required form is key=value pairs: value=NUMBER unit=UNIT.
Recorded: value=2.5 unit=A
